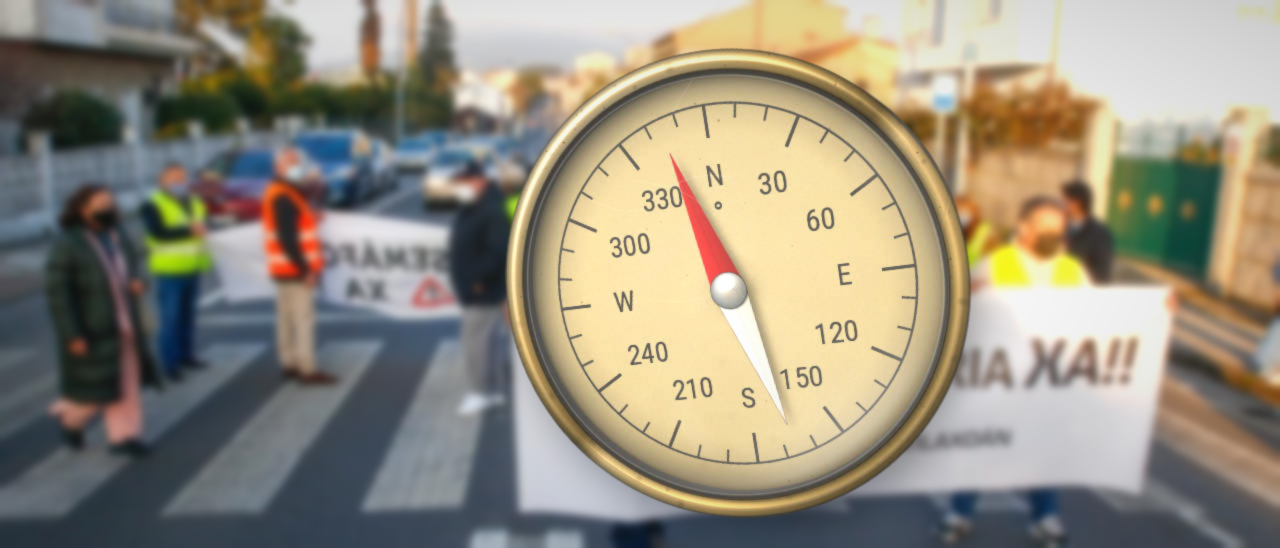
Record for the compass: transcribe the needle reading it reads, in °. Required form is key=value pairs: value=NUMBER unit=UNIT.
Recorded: value=345 unit=°
